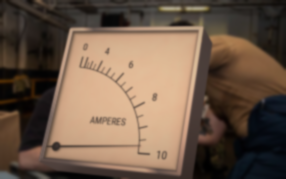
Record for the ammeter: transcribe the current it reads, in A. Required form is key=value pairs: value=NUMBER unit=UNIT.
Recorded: value=9.75 unit=A
